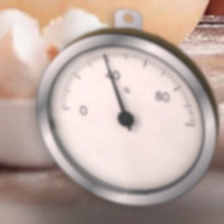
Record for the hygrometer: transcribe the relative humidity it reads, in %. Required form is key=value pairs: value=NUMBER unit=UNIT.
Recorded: value=40 unit=%
